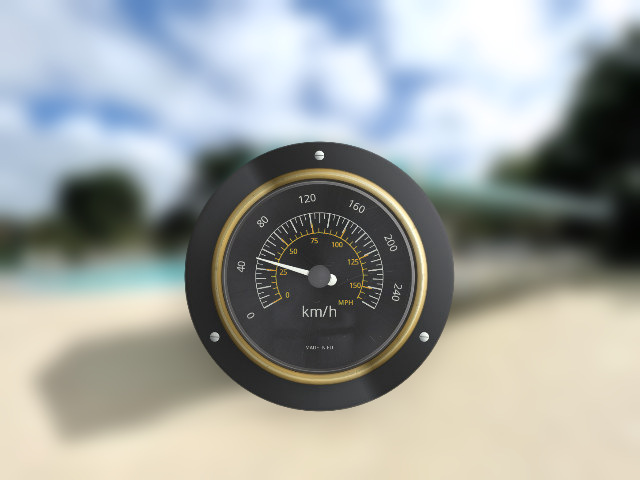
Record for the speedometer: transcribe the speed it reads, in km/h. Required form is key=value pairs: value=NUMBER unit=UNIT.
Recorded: value=50 unit=km/h
